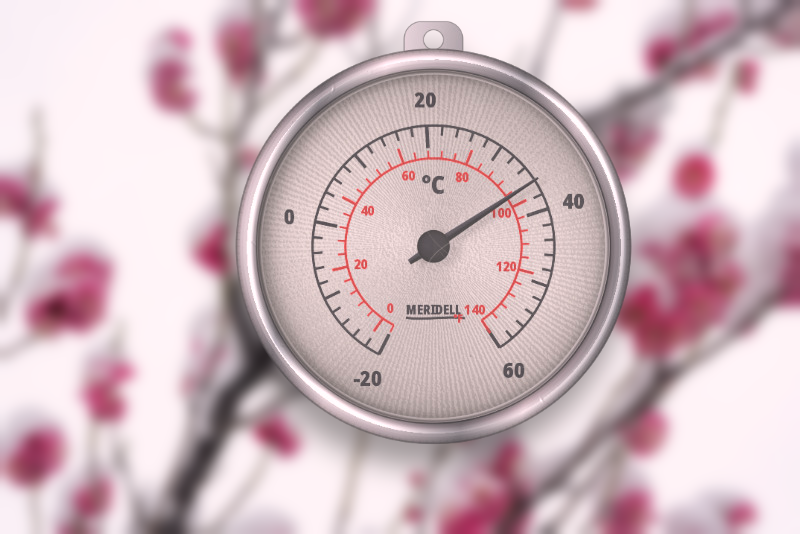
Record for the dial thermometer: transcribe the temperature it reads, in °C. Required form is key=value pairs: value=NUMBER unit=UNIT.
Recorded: value=36 unit=°C
